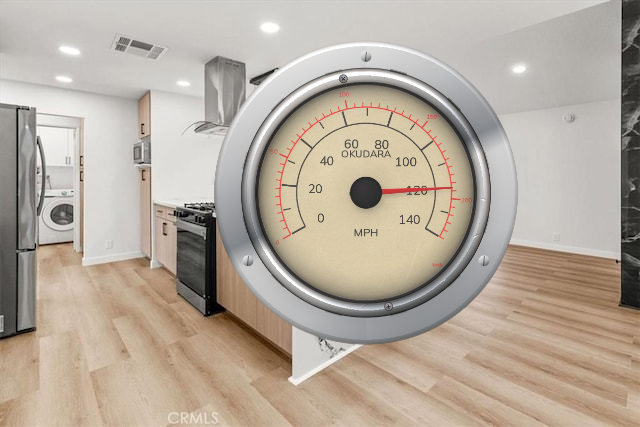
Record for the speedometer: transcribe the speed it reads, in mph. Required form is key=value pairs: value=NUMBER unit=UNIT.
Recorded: value=120 unit=mph
